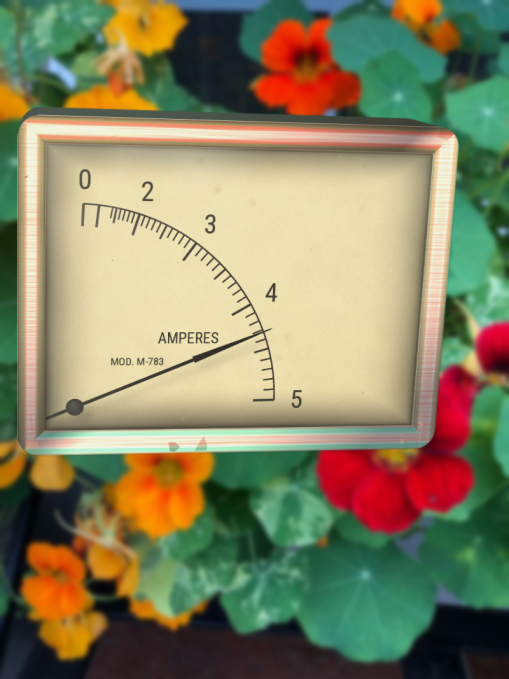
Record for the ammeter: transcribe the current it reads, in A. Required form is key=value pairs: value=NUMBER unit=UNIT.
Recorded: value=4.3 unit=A
